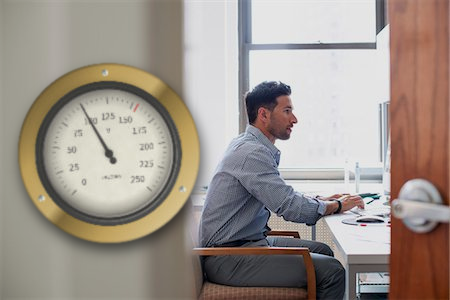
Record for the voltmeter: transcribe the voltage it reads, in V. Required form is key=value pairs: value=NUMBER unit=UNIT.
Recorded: value=100 unit=V
